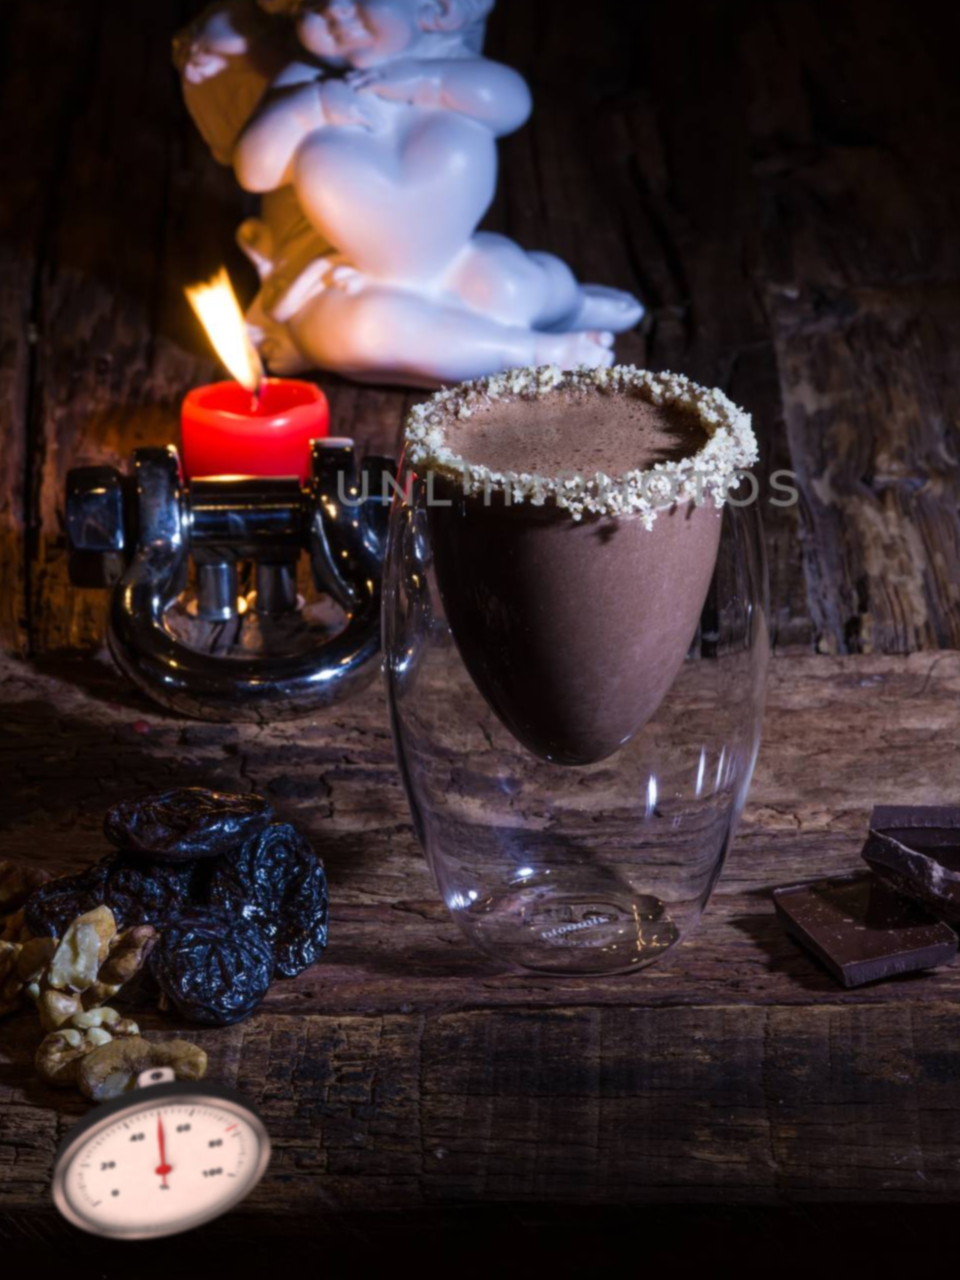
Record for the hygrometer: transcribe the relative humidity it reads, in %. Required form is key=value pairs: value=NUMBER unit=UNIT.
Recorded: value=50 unit=%
